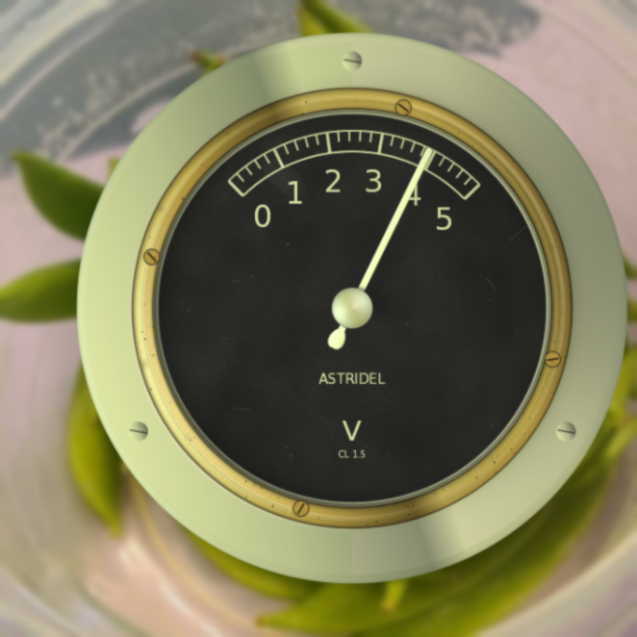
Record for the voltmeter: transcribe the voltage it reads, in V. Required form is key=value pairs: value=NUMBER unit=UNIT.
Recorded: value=3.9 unit=V
